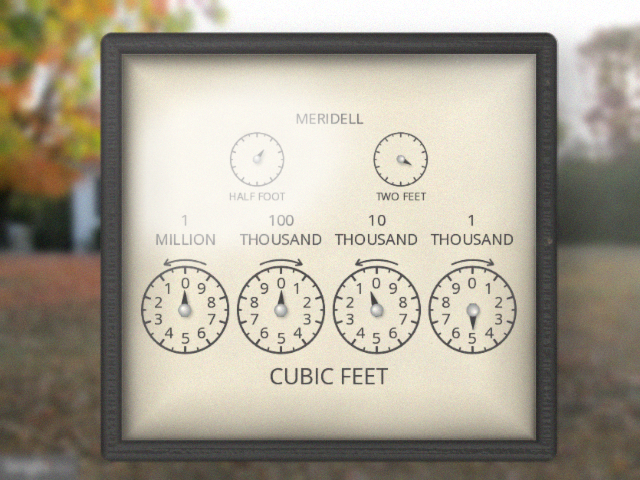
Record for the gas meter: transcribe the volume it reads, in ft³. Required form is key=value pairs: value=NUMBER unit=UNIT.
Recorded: value=500 unit=ft³
